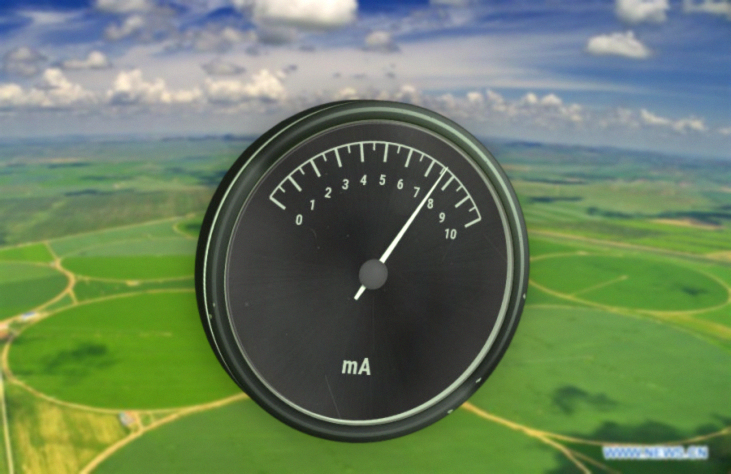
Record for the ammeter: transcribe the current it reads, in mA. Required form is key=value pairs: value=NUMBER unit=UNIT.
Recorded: value=7.5 unit=mA
